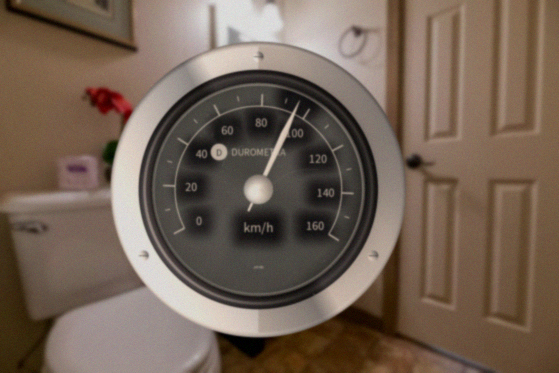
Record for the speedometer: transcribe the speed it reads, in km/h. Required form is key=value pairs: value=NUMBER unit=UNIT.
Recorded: value=95 unit=km/h
